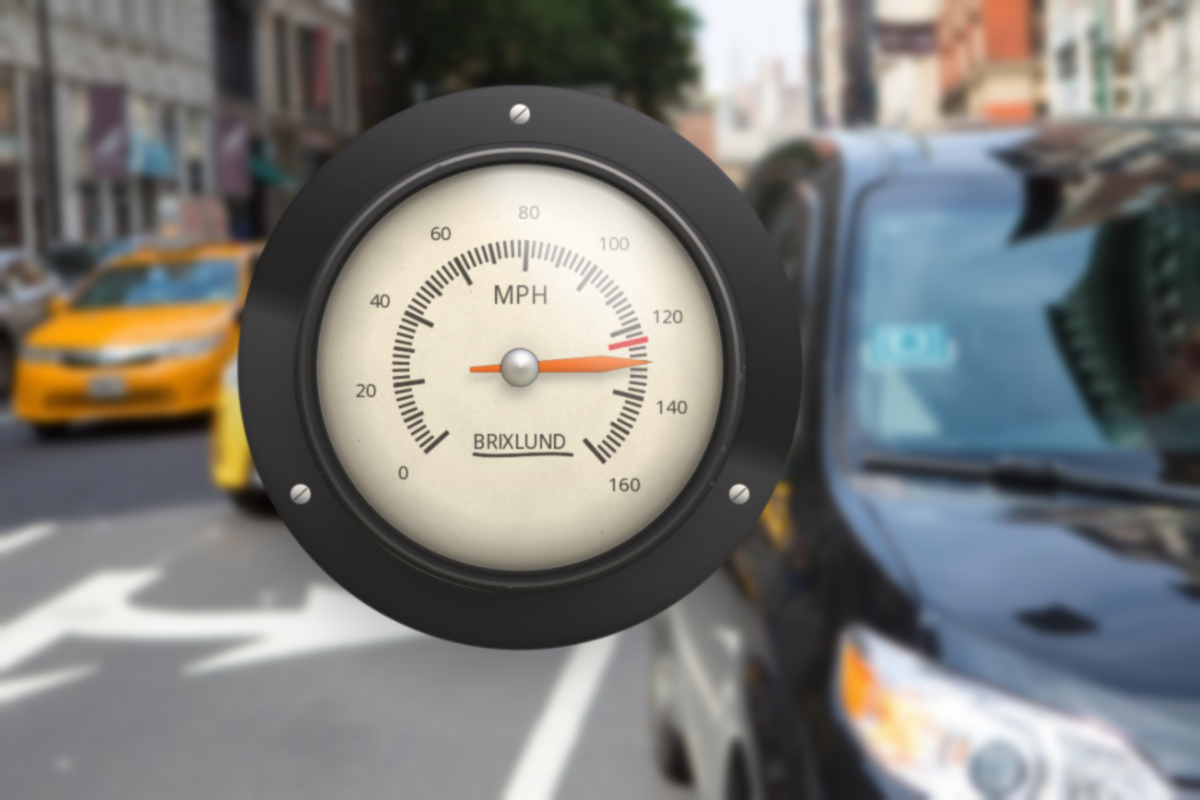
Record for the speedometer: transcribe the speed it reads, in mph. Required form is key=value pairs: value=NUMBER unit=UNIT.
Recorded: value=130 unit=mph
